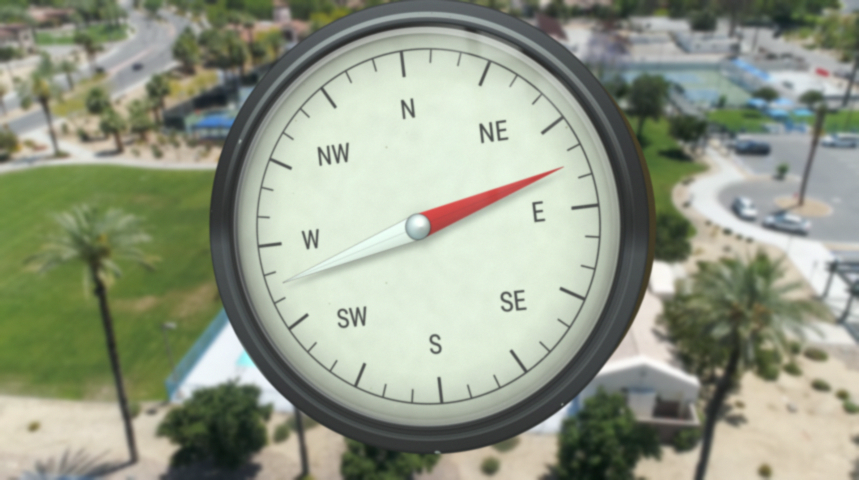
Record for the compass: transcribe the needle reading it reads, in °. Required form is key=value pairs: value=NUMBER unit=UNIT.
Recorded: value=75 unit=°
